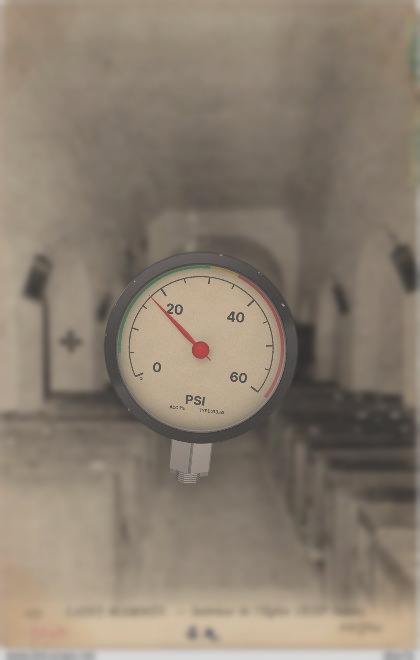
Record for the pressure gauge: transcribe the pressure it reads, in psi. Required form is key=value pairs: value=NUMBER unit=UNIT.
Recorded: value=17.5 unit=psi
